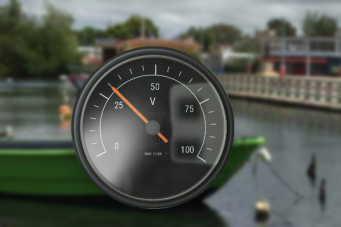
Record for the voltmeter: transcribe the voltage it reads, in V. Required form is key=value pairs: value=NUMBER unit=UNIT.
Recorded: value=30 unit=V
